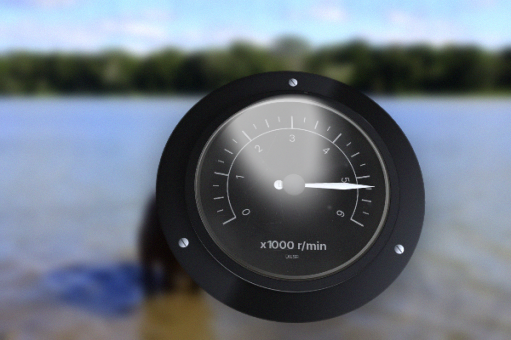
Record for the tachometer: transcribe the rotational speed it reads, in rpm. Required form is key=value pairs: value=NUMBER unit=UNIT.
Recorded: value=5250 unit=rpm
